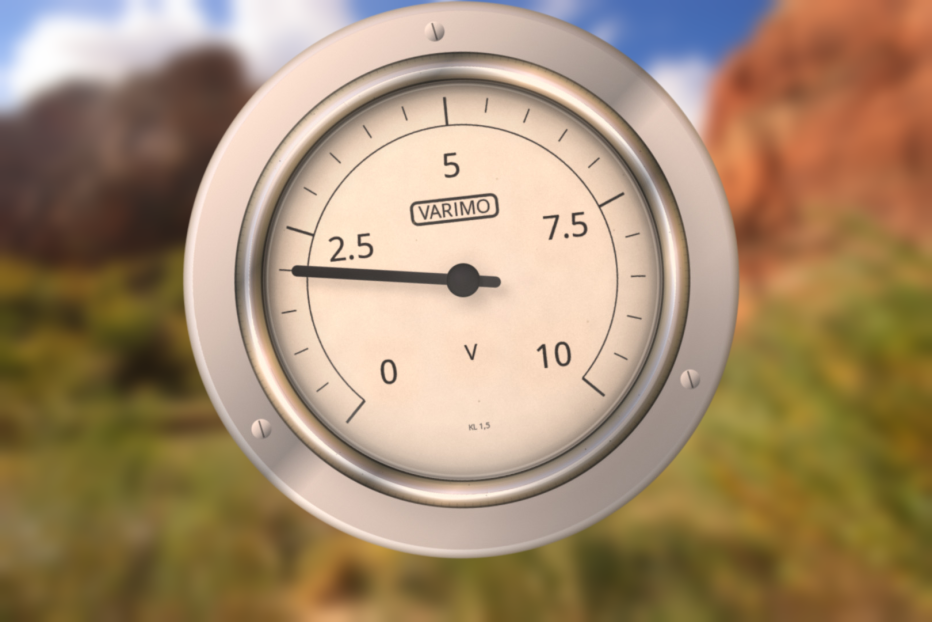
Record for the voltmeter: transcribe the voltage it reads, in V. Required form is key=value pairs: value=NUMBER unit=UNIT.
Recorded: value=2 unit=V
